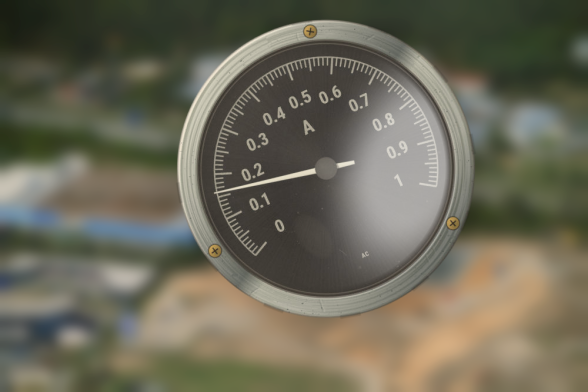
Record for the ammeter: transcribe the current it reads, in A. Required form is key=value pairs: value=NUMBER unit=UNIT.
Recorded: value=0.16 unit=A
